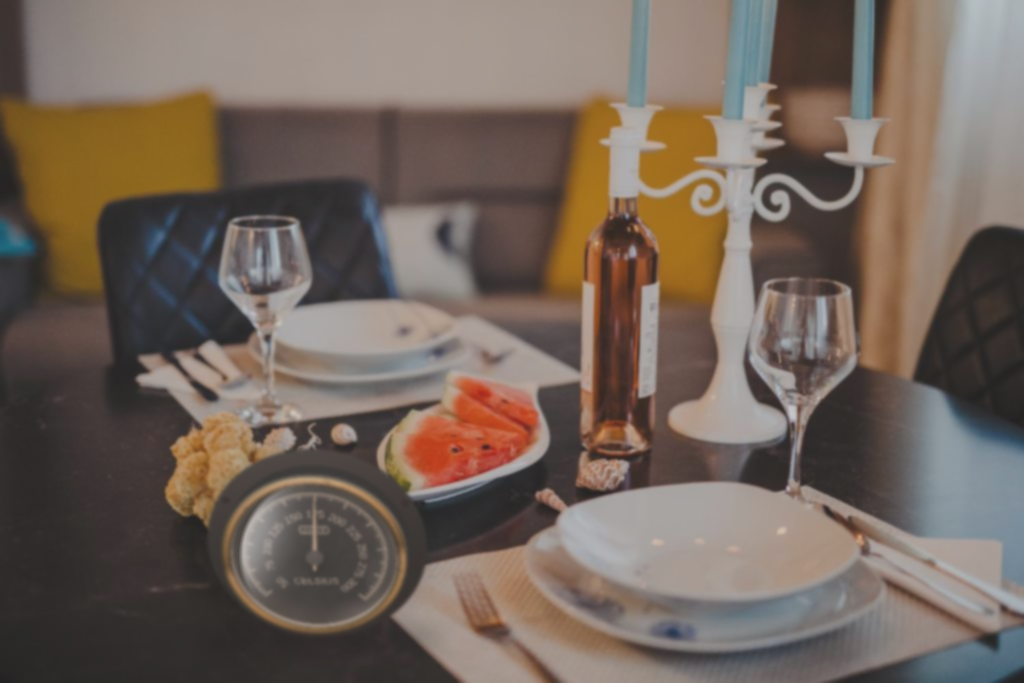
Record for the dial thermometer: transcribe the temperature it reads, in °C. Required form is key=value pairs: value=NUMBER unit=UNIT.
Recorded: value=175 unit=°C
